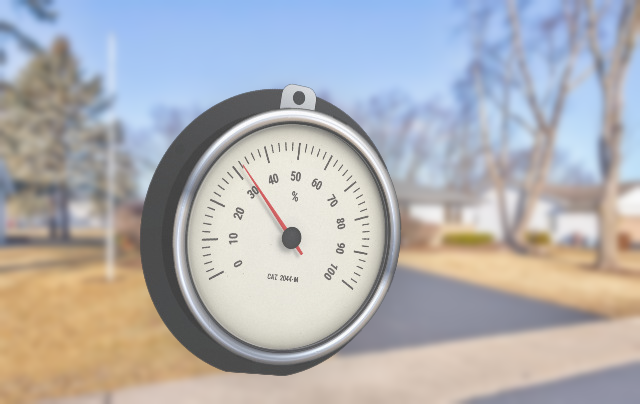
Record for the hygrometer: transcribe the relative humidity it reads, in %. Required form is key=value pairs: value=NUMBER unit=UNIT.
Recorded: value=32 unit=%
